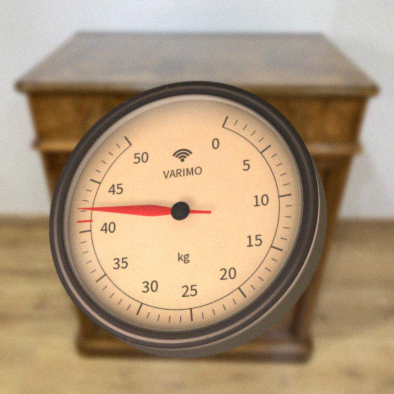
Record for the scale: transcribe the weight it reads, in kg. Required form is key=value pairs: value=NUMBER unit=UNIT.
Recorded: value=42 unit=kg
